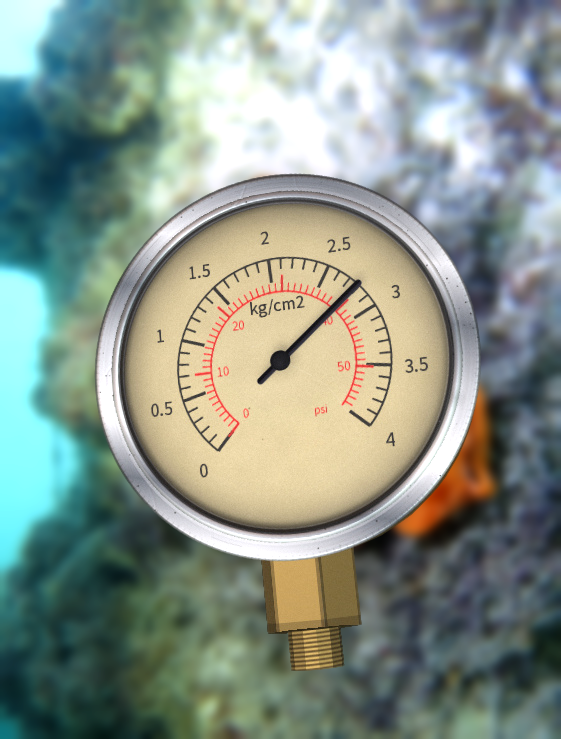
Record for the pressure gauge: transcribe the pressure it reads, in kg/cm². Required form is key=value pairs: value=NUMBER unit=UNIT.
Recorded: value=2.8 unit=kg/cm²
